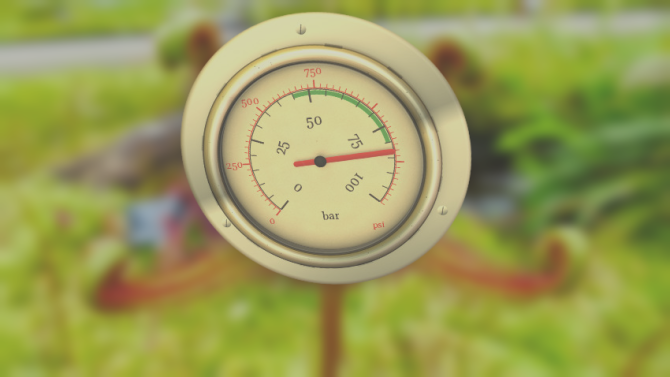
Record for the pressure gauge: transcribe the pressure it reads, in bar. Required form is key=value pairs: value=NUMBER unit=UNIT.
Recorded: value=82.5 unit=bar
